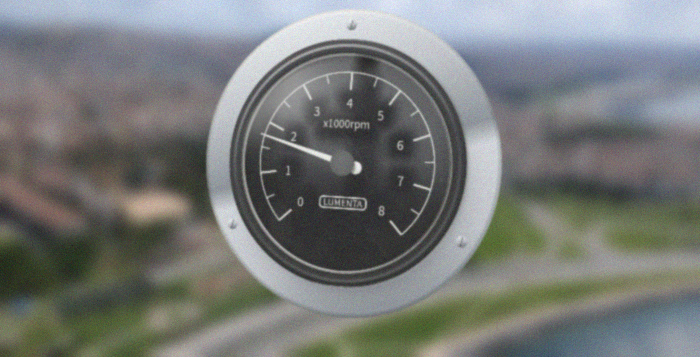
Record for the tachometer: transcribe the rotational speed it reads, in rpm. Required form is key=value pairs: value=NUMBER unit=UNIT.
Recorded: value=1750 unit=rpm
